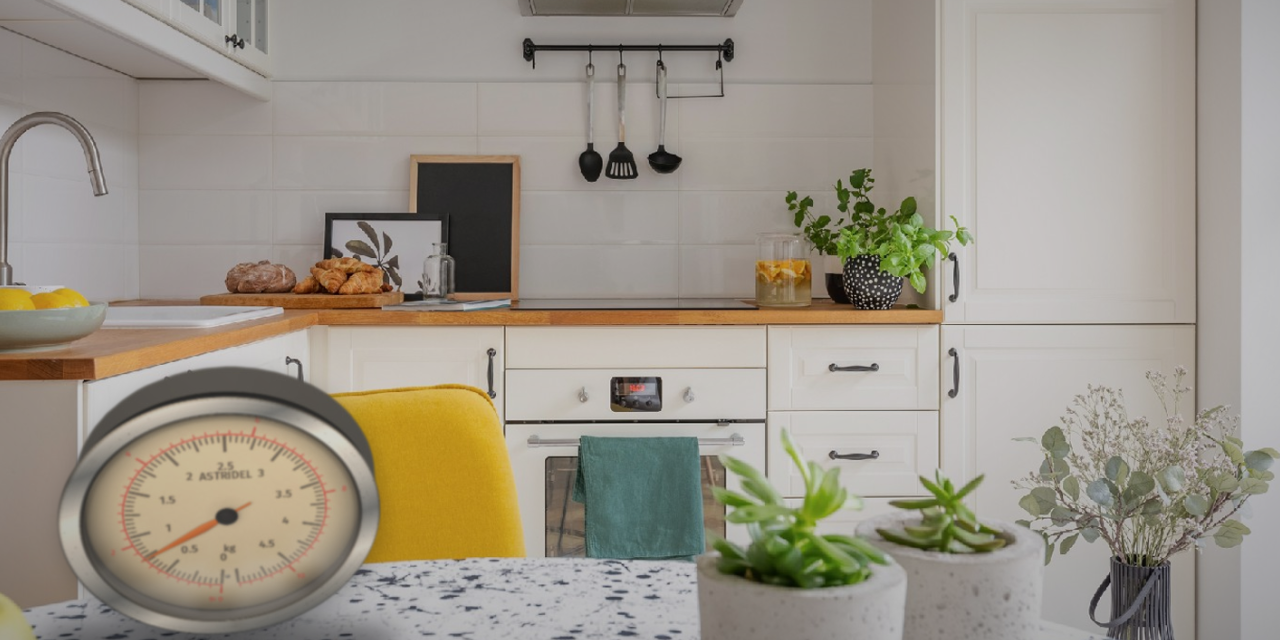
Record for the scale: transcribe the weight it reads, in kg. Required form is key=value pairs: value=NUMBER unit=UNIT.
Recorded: value=0.75 unit=kg
